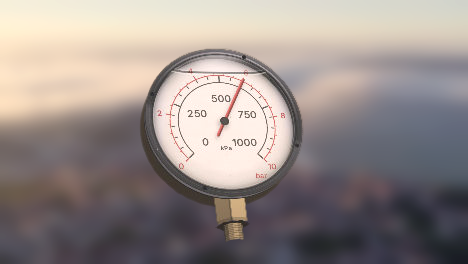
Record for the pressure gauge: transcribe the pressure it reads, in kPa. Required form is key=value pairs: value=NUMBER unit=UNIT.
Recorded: value=600 unit=kPa
